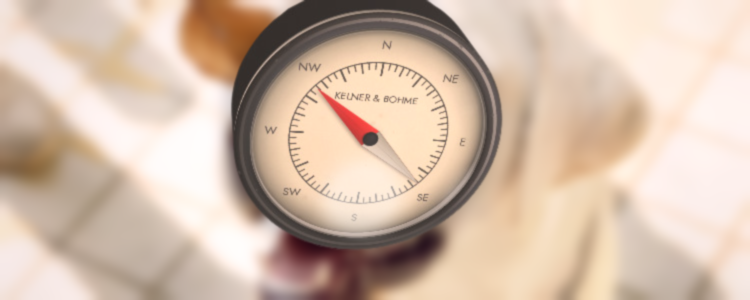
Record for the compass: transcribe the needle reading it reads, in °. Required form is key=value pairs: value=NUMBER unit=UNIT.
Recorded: value=310 unit=°
